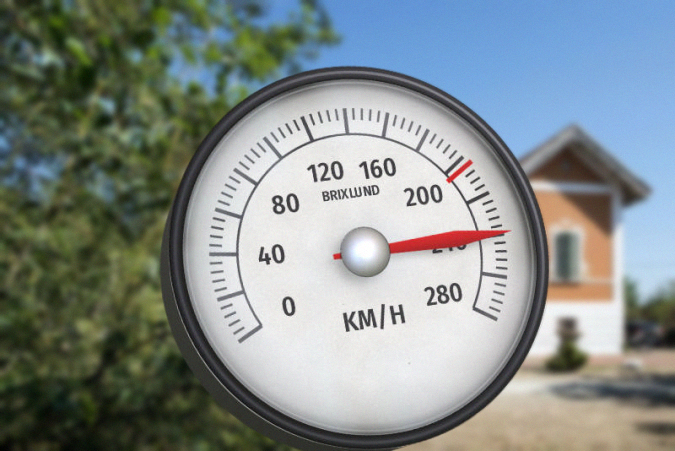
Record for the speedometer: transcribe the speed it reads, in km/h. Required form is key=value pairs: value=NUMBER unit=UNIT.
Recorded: value=240 unit=km/h
